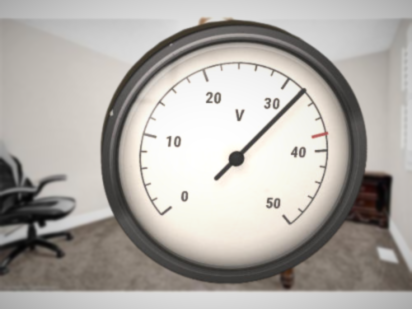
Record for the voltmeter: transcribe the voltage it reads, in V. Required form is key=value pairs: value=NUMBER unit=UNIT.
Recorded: value=32 unit=V
